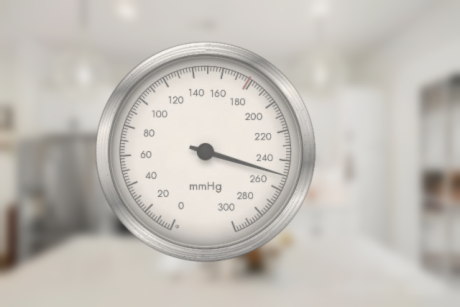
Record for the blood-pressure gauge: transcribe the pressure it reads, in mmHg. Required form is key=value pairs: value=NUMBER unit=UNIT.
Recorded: value=250 unit=mmHg
